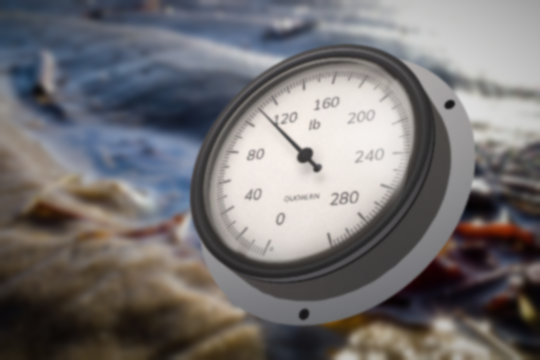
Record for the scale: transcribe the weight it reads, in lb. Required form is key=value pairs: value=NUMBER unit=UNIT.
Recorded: value=110 unit=lb
